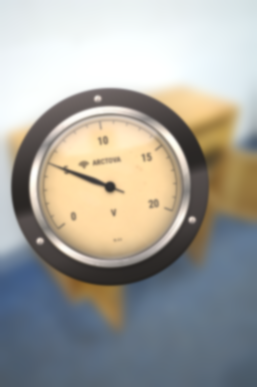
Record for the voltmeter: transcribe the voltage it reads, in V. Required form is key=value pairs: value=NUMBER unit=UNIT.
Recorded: value=5 unit=V
